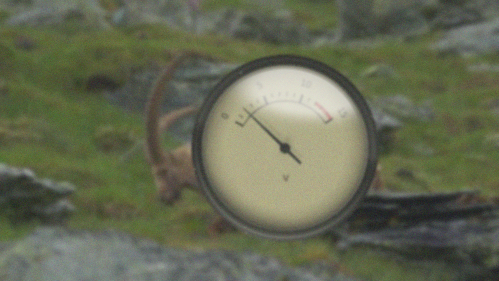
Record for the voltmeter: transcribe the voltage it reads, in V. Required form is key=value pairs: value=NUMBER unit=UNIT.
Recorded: value=2 unit=V
